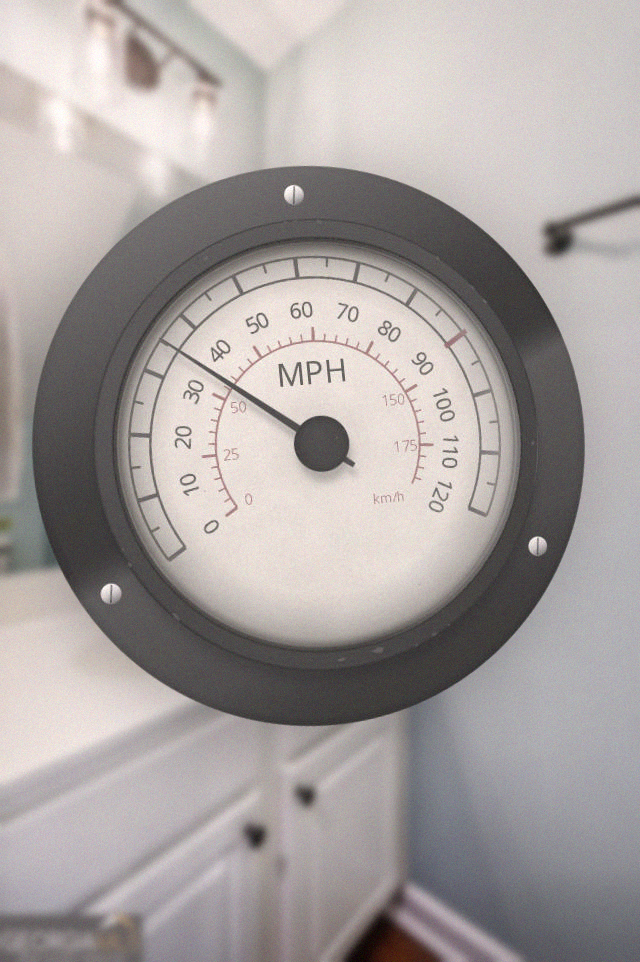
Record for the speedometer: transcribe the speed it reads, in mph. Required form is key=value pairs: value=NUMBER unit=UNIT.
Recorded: value=35 unit=mph
